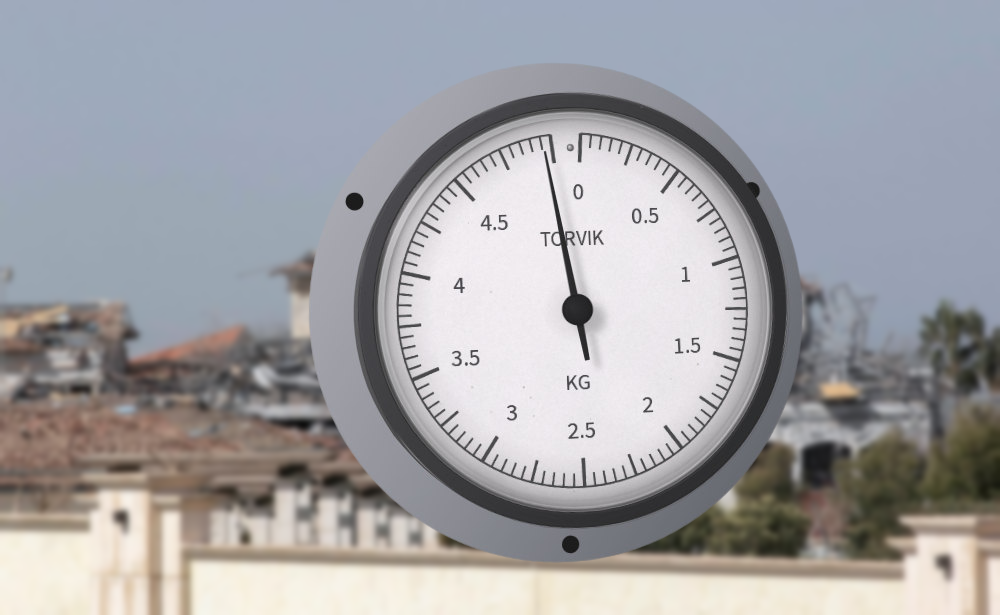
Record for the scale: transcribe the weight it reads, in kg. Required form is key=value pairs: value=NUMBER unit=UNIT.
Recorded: value=4.95 unit=kg
